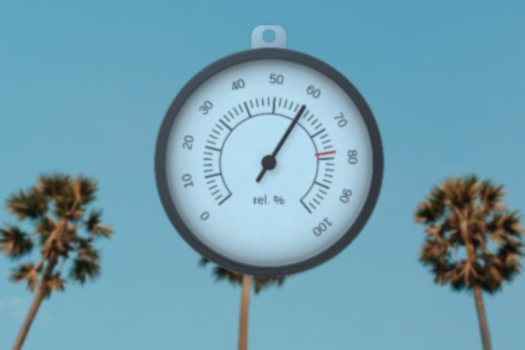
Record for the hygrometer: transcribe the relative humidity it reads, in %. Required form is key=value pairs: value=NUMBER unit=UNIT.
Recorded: value=60 unit=%
